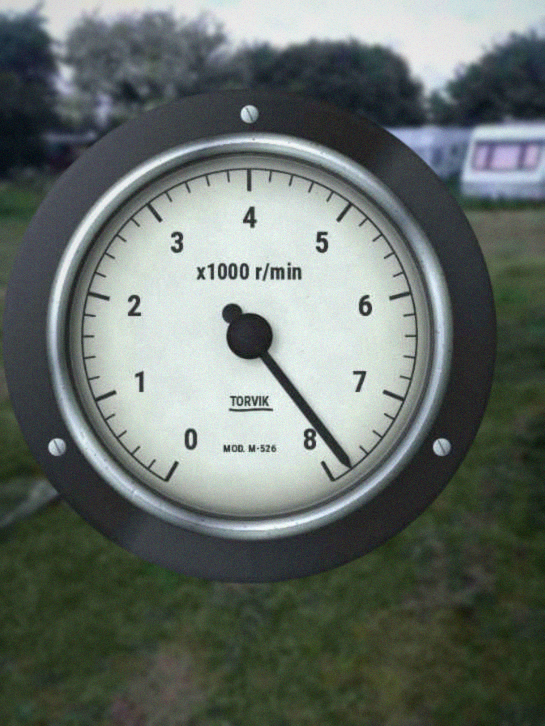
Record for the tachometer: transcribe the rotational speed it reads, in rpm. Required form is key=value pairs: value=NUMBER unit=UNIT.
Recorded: value=7800 unit=rpm
